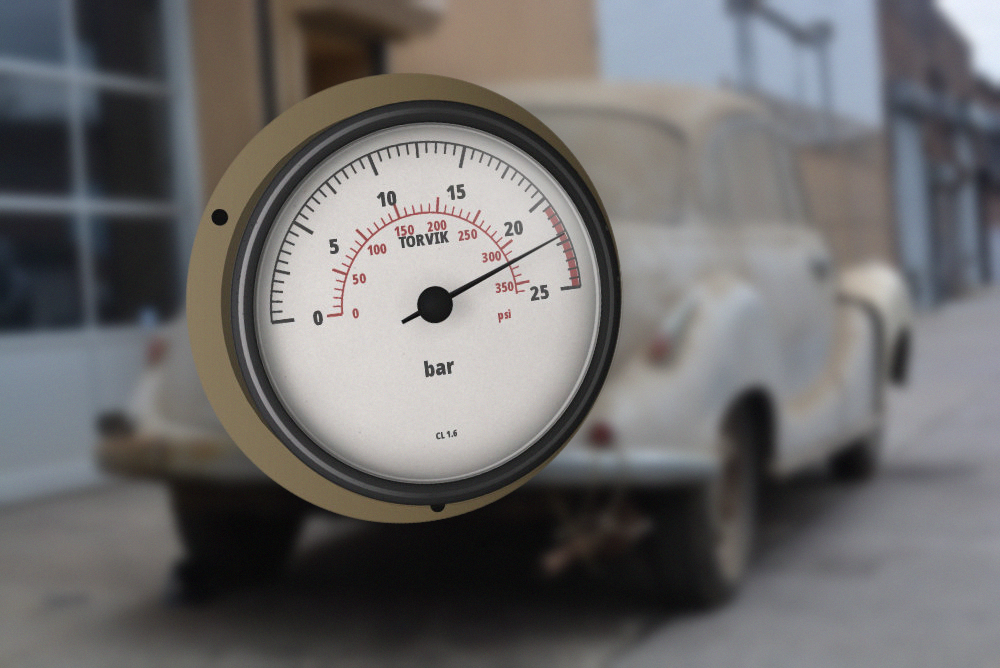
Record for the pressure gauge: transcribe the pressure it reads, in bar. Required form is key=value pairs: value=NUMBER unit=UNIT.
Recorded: value=22 unit=bar
